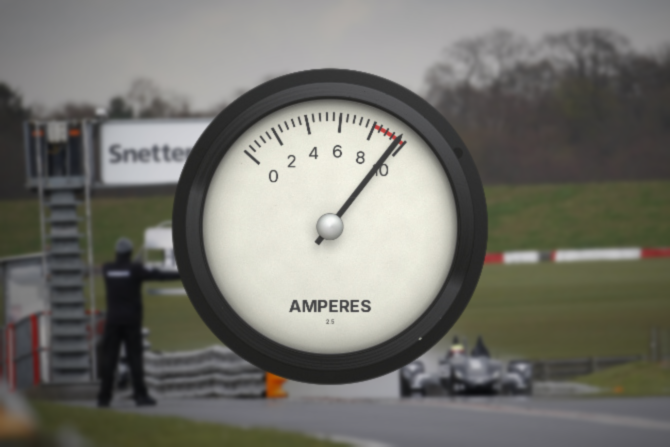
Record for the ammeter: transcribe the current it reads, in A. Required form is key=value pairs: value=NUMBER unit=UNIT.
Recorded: value=9.6 unit=A
